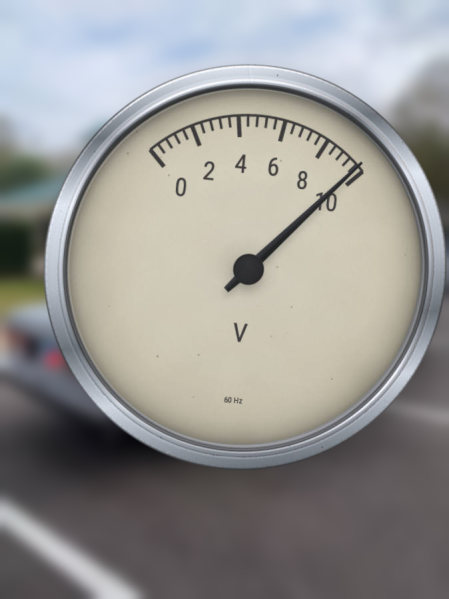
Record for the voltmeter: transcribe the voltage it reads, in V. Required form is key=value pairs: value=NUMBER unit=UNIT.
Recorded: value=9.6 unit=V
